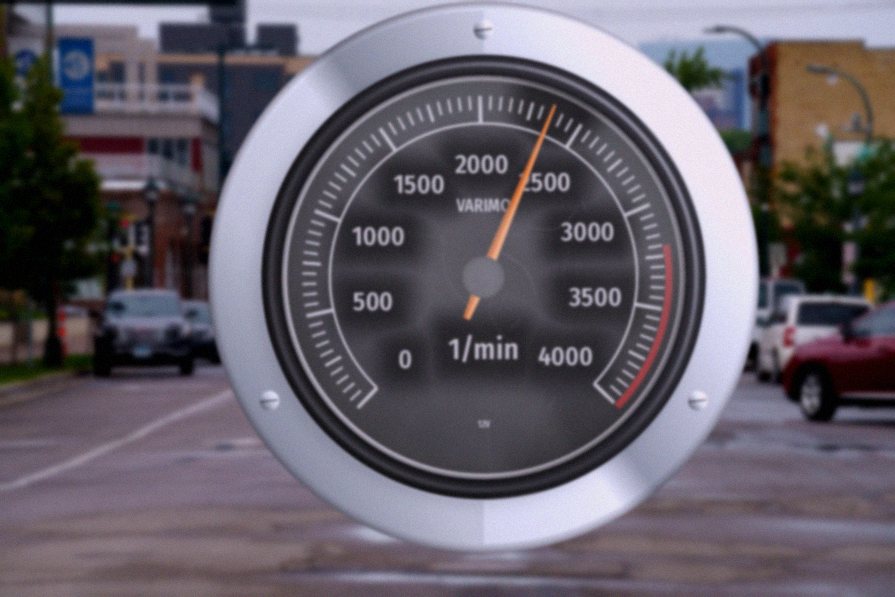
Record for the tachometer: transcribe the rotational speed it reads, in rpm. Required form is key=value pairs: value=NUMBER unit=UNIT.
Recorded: value=2350 unit=rpm
